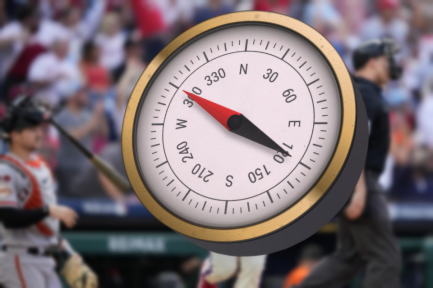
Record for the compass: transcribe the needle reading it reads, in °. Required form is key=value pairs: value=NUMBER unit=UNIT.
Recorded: value=300 unit=°
